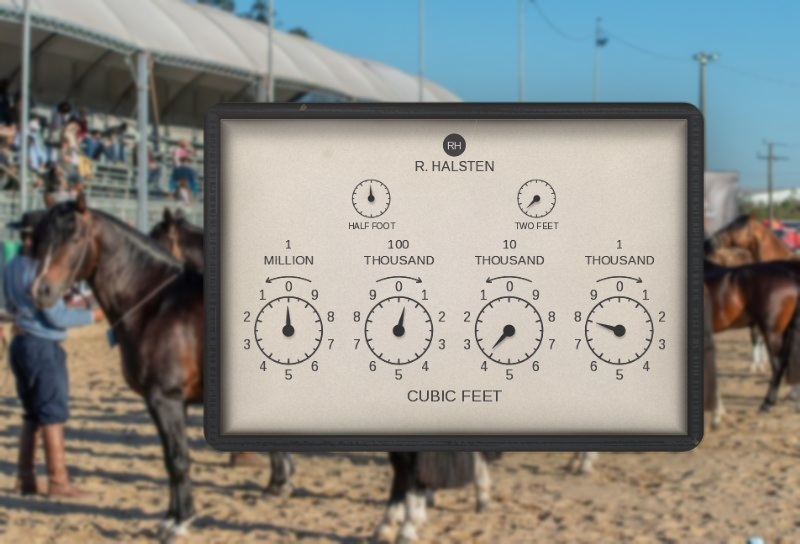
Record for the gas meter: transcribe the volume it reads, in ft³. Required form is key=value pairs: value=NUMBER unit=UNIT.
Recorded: value=3800 unit=ft³
